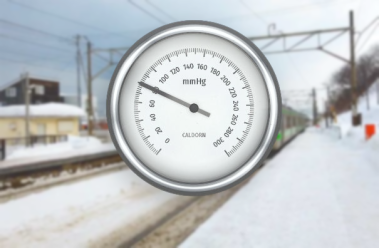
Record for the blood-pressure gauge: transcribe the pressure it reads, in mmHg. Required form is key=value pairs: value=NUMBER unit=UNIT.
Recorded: value=80 unit=mmHg
